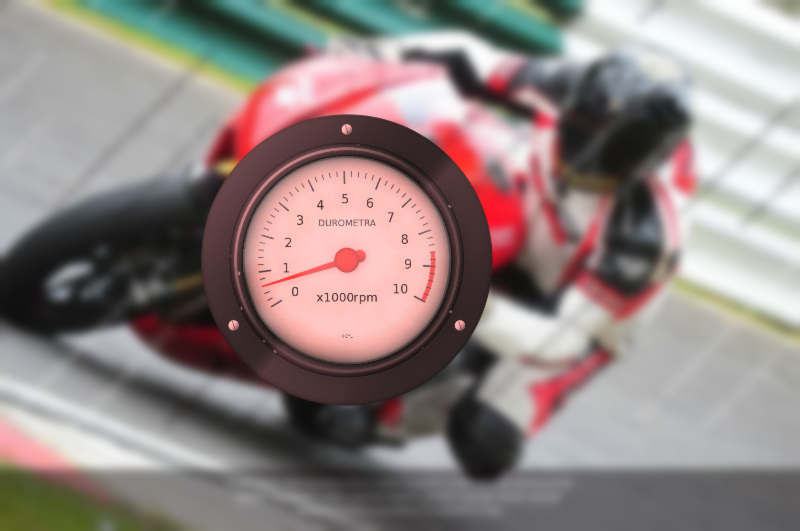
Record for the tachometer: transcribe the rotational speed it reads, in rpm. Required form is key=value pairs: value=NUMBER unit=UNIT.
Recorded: value=600 unit=rpm
